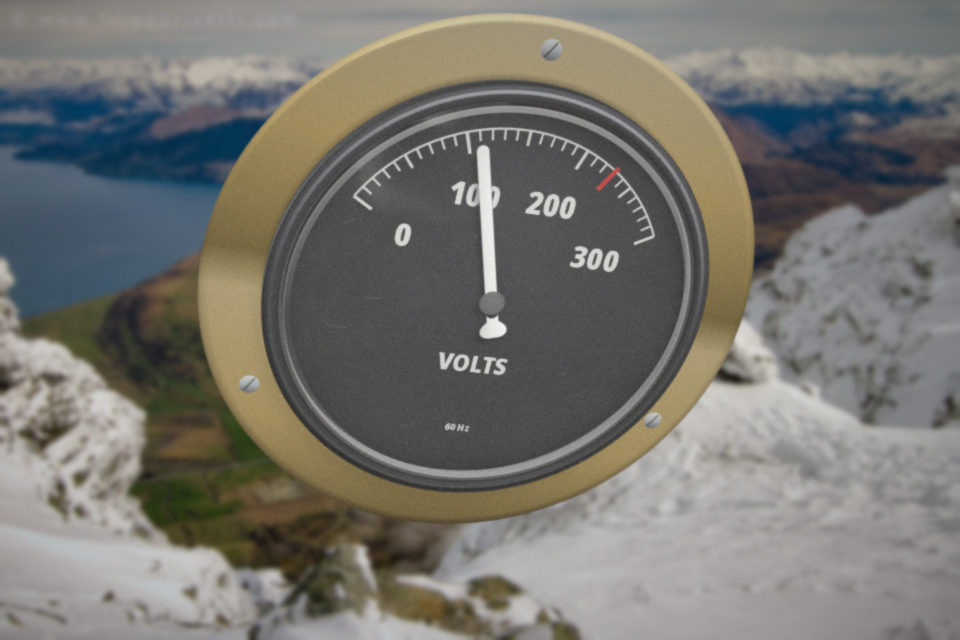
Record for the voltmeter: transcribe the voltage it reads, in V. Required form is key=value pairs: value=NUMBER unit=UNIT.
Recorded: value=110 unit=V
